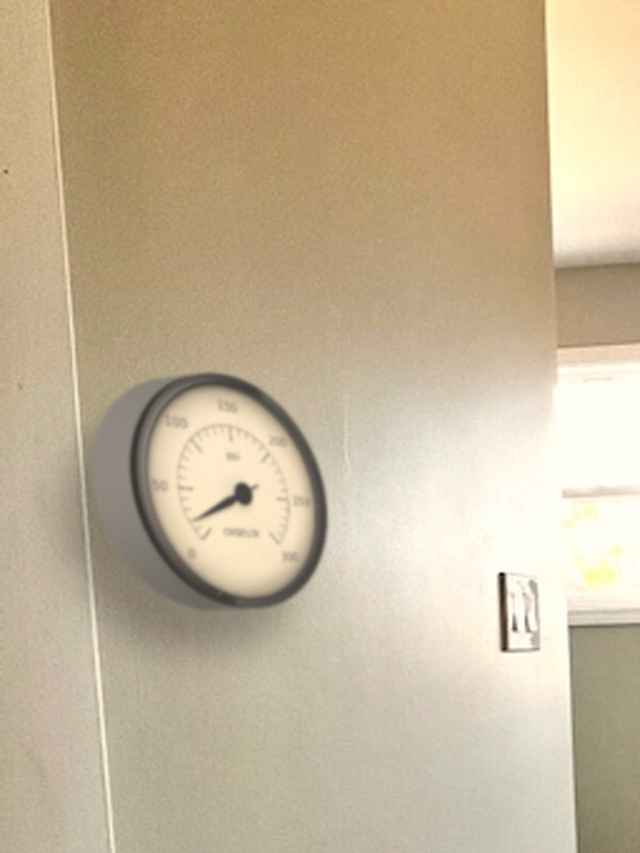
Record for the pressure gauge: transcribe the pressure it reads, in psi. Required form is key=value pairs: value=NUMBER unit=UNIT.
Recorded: value=20 unit=psi
